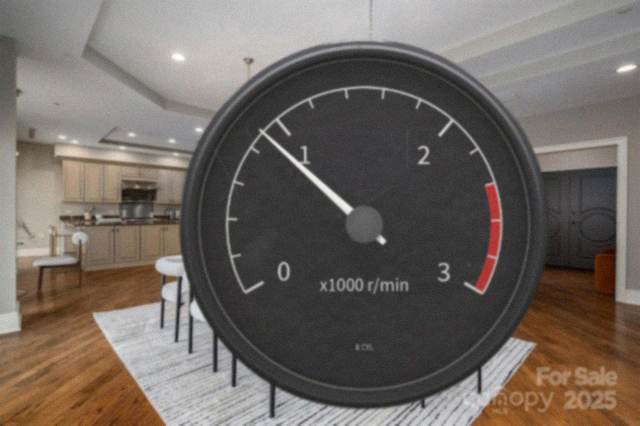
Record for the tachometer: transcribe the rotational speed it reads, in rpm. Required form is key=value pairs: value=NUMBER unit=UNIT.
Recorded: value=900 unit=rpm
